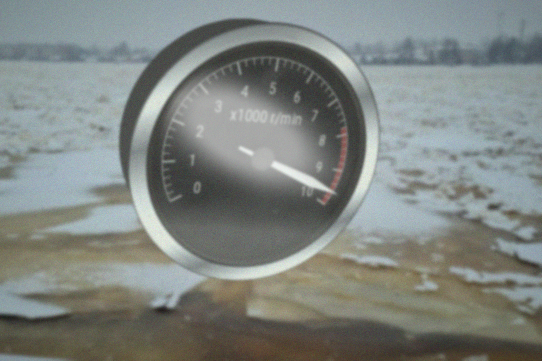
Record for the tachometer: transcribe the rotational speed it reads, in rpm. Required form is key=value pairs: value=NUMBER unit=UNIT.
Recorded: value=9600 unit=rpm
